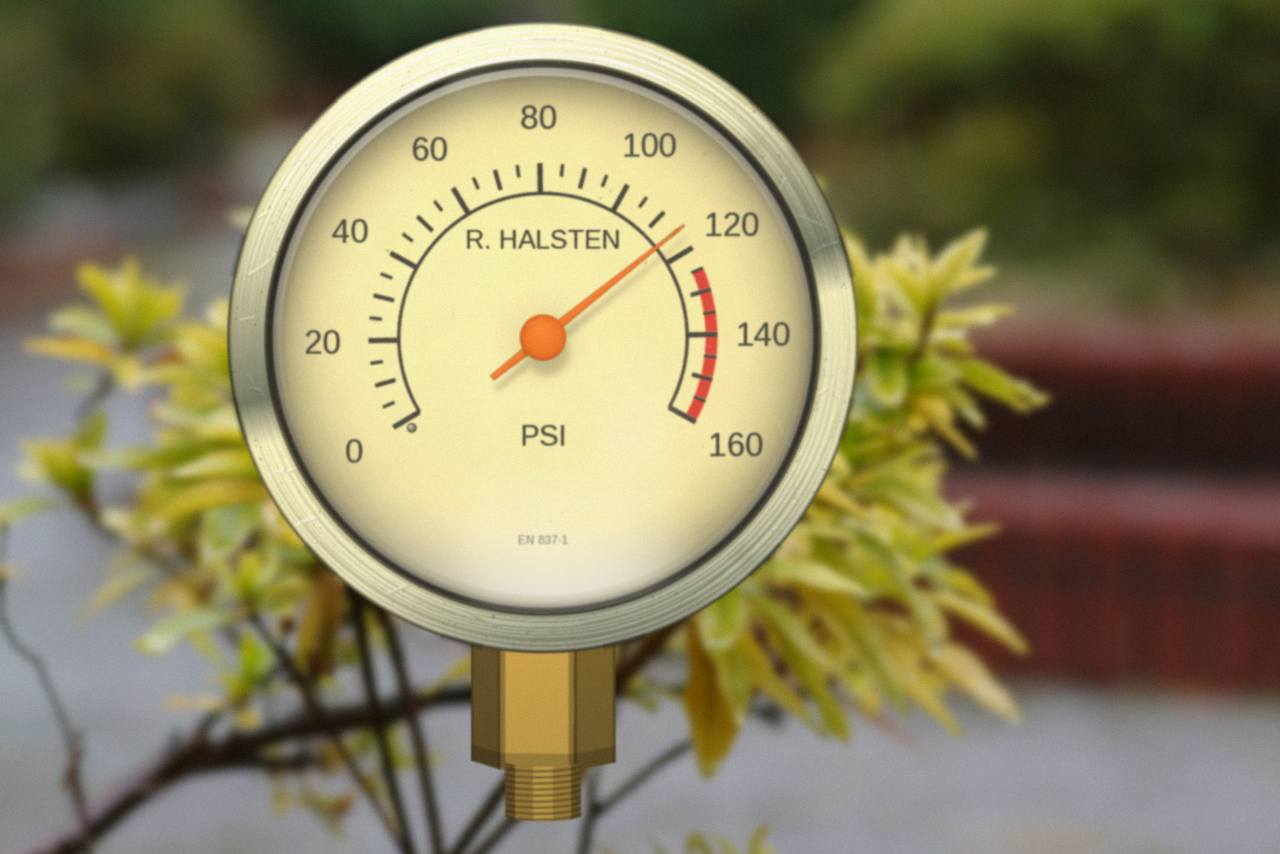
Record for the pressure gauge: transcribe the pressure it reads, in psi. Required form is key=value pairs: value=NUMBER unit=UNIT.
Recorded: value=115 unit=psi
